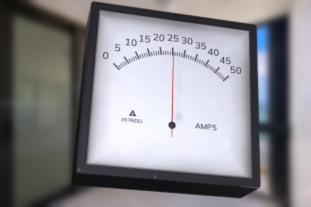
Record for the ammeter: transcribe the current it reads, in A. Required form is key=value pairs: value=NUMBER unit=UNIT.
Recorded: value=25 unit=A
